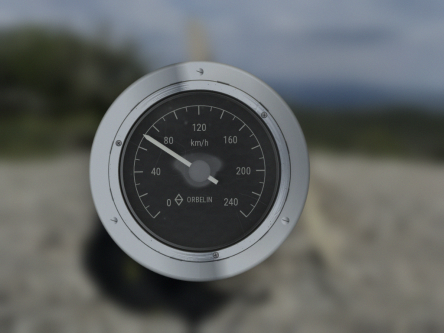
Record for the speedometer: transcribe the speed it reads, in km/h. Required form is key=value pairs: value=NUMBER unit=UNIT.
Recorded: value=70 unit=km/h
